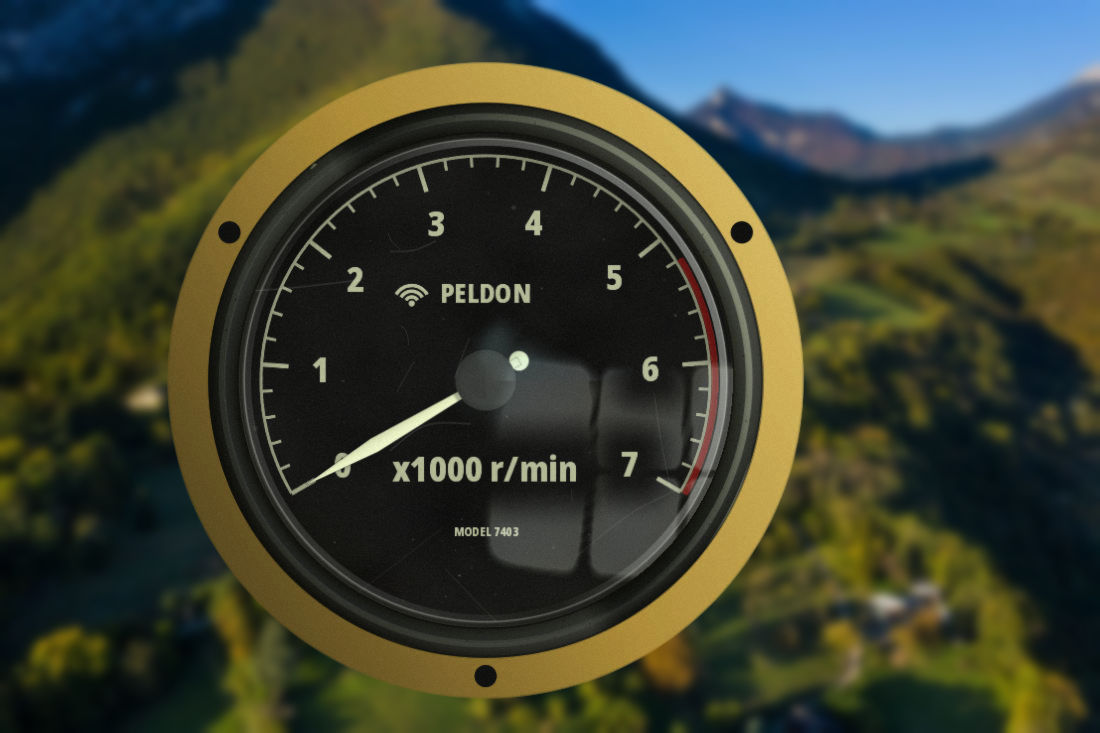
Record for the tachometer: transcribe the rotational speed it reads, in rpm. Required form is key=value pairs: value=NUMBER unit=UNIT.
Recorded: value=0 unit=rpm
